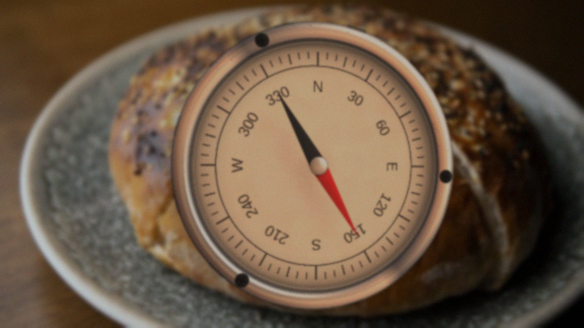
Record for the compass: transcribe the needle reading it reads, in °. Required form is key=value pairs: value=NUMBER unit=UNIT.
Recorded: value=150 unit=°
